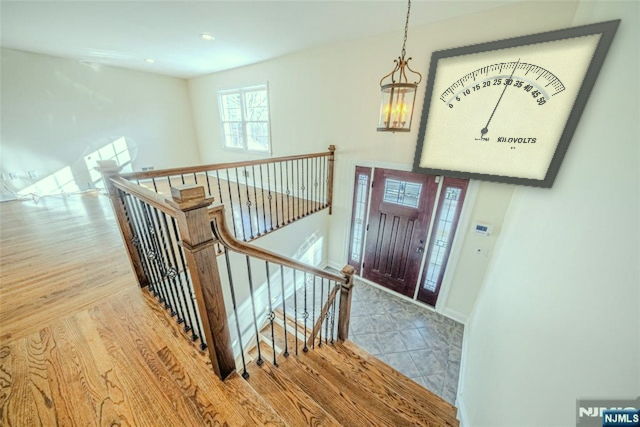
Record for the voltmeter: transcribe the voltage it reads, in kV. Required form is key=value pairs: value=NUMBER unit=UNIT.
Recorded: value=30 unit=kV
